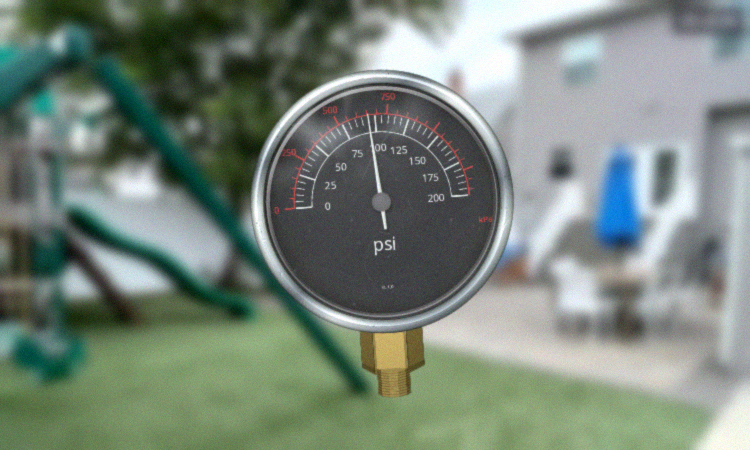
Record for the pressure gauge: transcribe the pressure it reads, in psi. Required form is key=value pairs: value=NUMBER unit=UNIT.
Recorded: value=95 unit=psi
